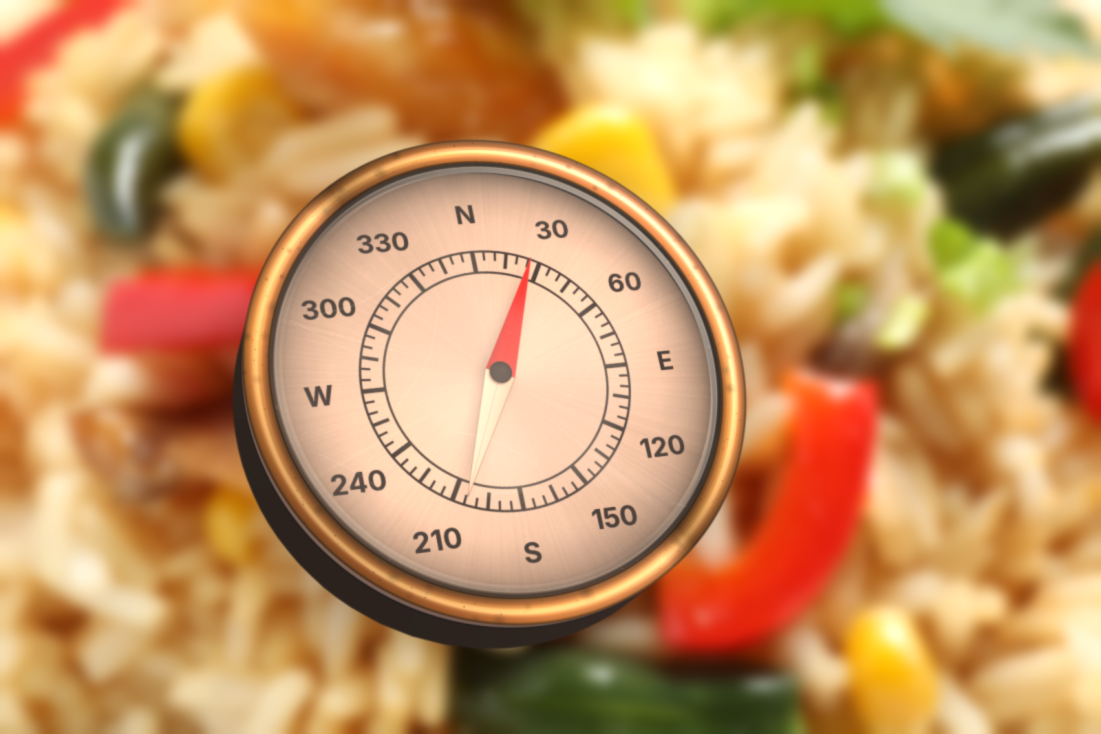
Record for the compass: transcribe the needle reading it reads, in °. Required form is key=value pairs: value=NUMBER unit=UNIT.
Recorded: value=25 unit=°
